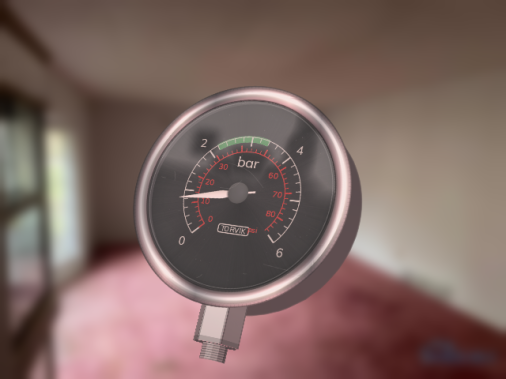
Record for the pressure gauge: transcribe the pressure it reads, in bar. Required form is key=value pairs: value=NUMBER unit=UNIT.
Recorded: value=0.8 unit=bar
